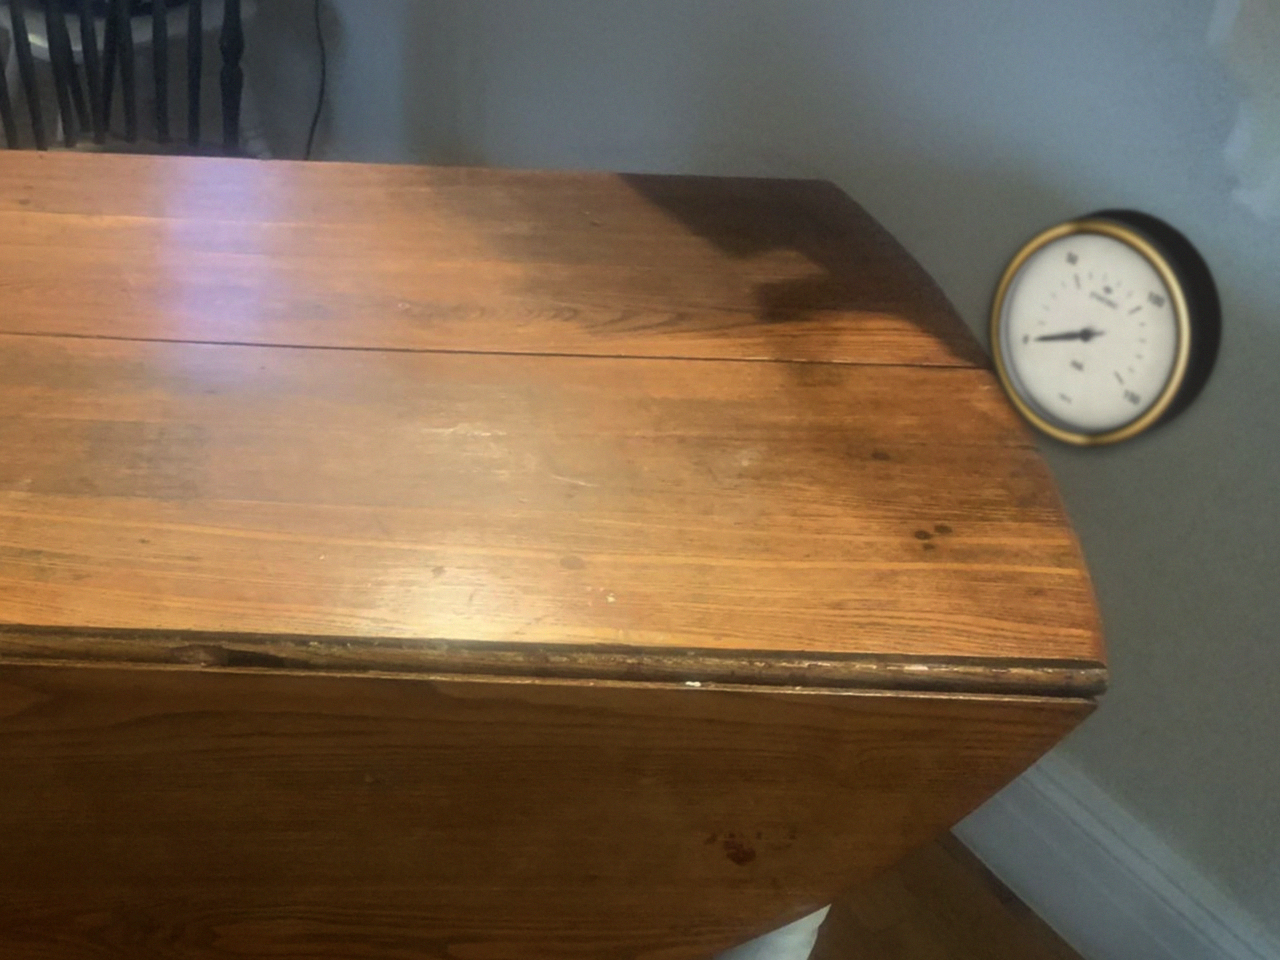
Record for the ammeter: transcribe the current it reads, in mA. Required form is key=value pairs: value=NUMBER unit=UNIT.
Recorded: value=0 unit=mA
